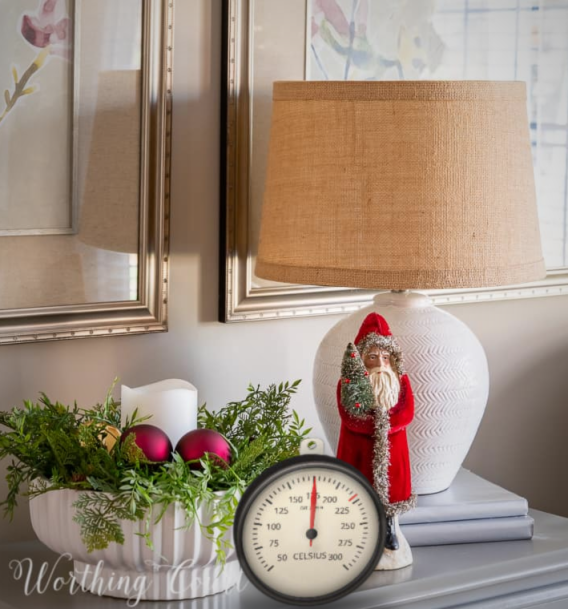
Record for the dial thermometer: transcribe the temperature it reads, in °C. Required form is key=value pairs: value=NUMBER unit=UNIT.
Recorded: value=175 unit=°C
